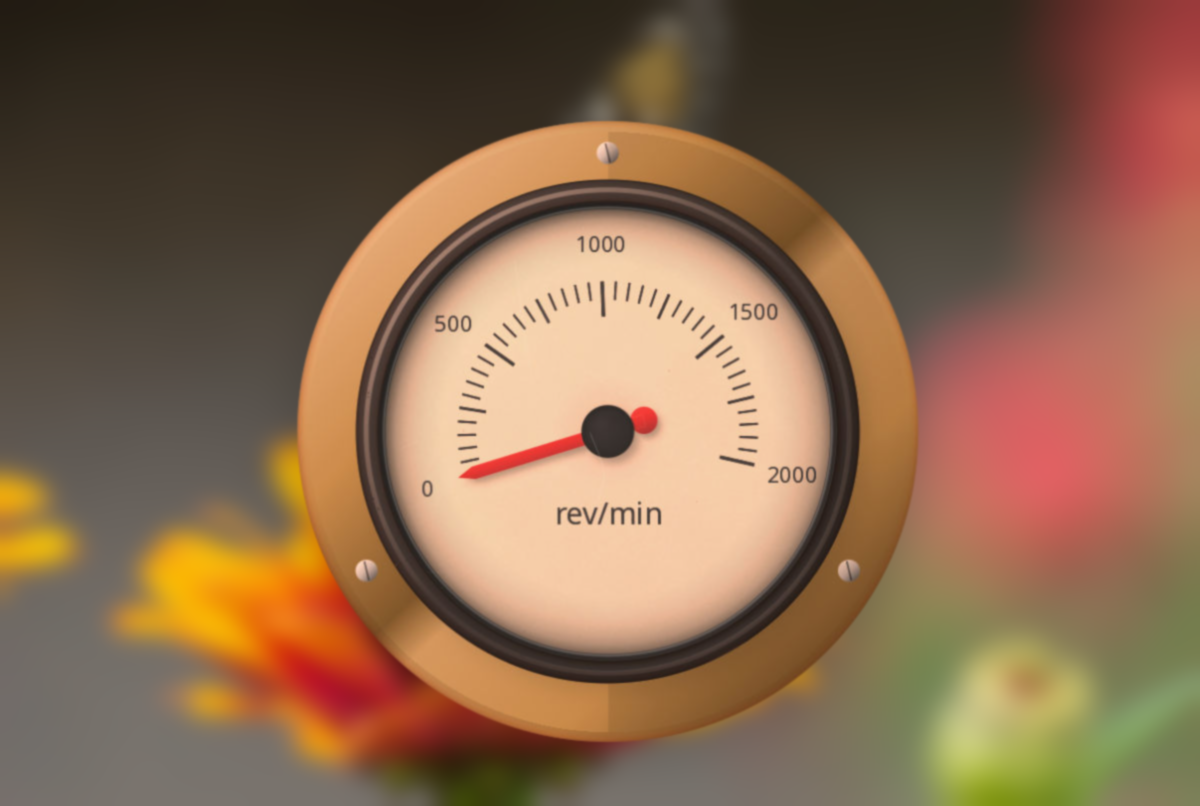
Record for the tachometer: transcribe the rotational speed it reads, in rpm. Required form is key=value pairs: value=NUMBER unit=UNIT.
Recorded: value=0 unit=rpm
